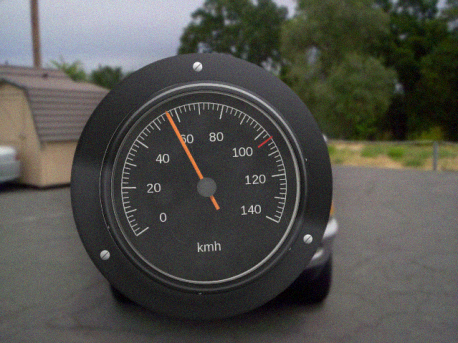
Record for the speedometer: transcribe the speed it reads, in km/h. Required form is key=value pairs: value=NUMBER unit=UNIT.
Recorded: value=56 unit=km/h
